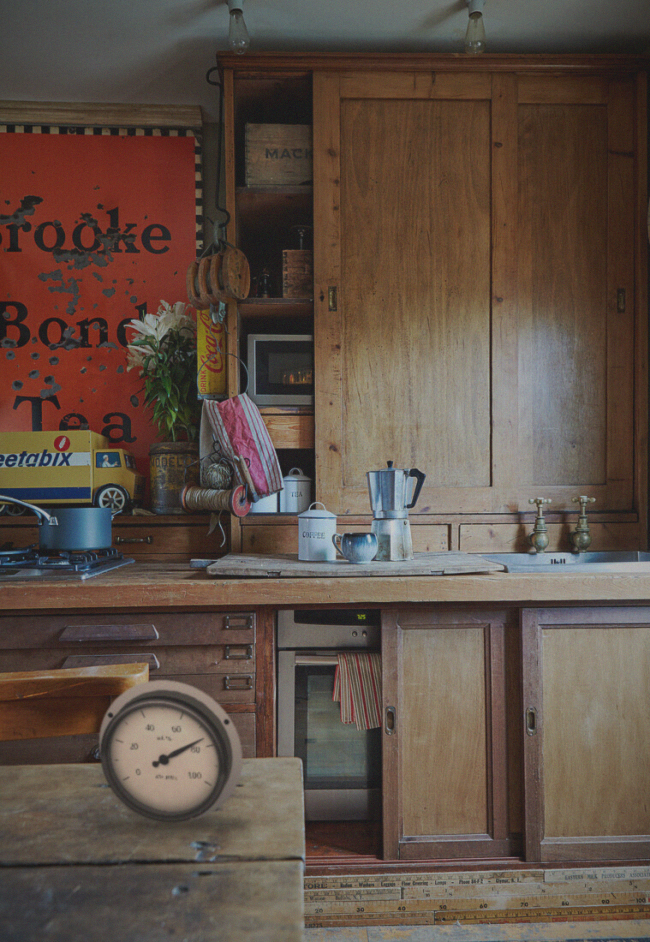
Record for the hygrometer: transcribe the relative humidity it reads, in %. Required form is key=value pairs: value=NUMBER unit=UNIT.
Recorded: value=75 unit=%
